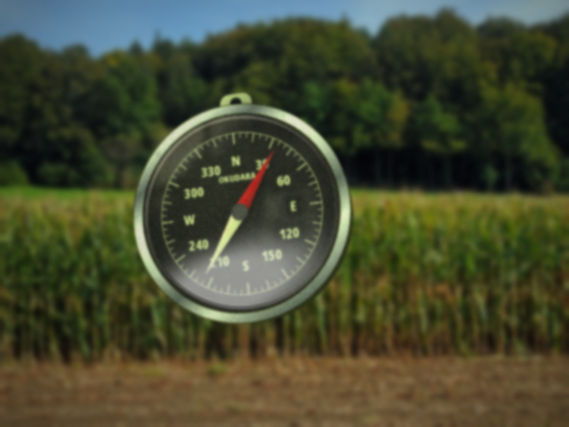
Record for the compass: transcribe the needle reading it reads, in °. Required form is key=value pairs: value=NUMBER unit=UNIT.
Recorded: value=35 unit=°
